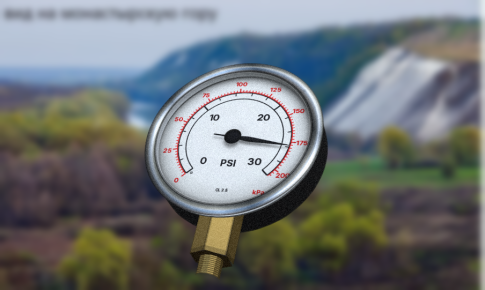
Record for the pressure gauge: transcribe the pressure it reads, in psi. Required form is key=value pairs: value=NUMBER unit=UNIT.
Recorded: value=26 unit=psi
